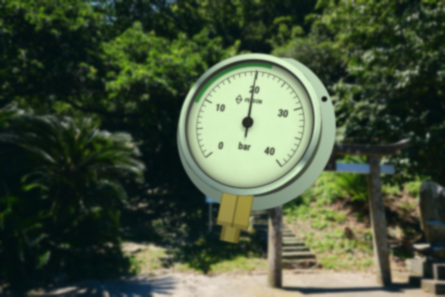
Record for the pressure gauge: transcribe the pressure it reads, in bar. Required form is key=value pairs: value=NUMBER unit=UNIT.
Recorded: value=20 unit=bar
